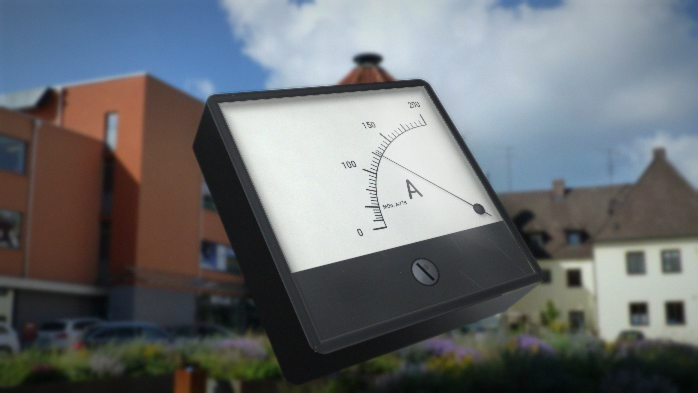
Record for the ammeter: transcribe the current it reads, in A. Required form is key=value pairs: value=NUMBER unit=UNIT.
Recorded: value=125 unit=A
